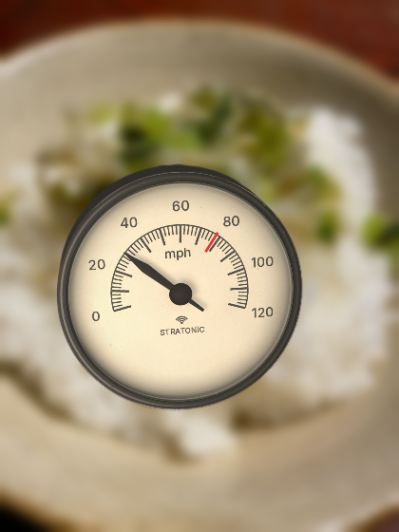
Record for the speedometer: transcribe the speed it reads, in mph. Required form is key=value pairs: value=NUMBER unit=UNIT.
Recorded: value=30 unit=mph
